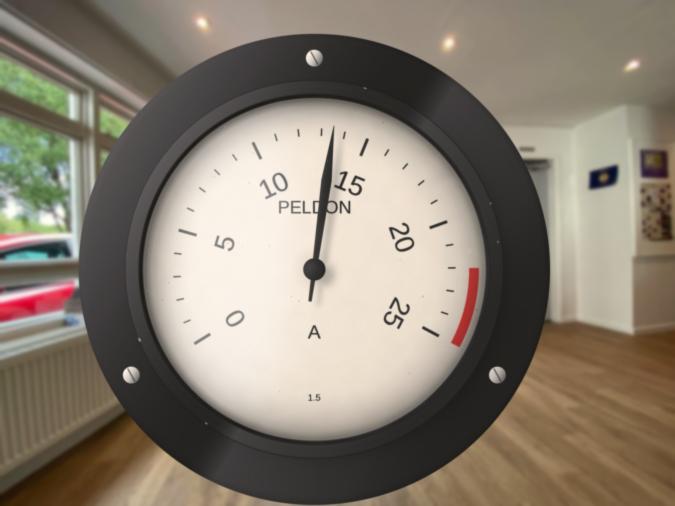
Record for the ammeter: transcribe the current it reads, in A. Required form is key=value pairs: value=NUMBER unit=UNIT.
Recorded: value=13.5 unit=A
